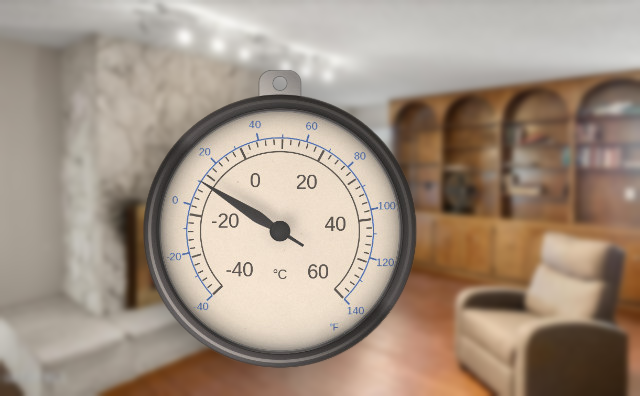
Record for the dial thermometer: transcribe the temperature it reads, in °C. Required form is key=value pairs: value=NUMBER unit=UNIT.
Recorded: value=-12 unit=°C
